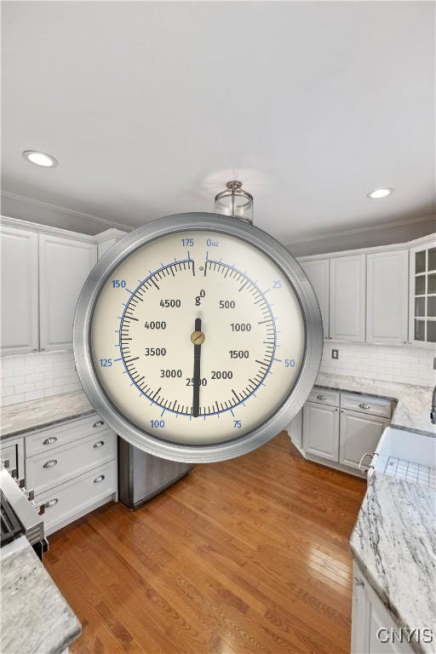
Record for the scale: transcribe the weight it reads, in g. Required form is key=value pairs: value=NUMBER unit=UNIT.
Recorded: value=2500 unit=g
